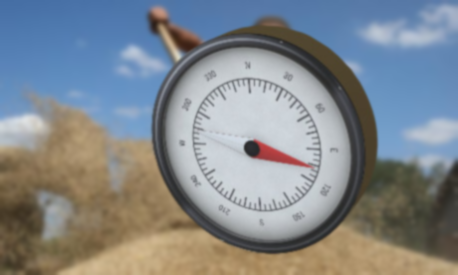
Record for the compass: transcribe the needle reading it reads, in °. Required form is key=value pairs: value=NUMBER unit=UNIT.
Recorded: value=105 unit=°
